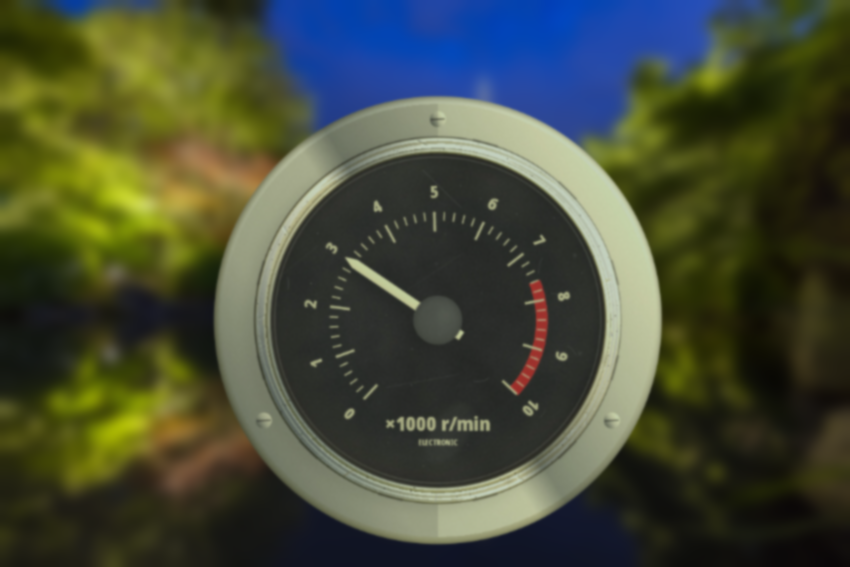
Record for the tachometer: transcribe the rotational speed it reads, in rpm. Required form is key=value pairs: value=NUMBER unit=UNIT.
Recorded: value=3000 unit=rpm
